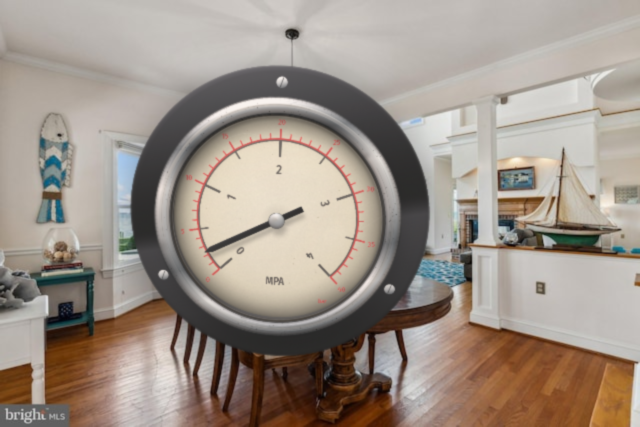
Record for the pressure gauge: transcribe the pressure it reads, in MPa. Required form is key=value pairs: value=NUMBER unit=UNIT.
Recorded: value=0.25 unit=MPa
